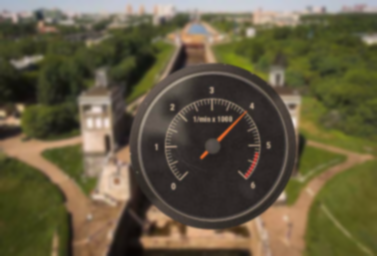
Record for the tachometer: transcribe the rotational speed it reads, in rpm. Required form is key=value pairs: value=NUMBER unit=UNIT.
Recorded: value=4000 unit=rpm
